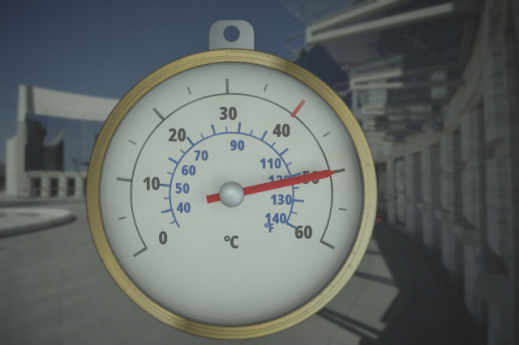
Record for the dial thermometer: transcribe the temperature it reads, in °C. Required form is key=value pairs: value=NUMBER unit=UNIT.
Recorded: value=50 unit=°C
